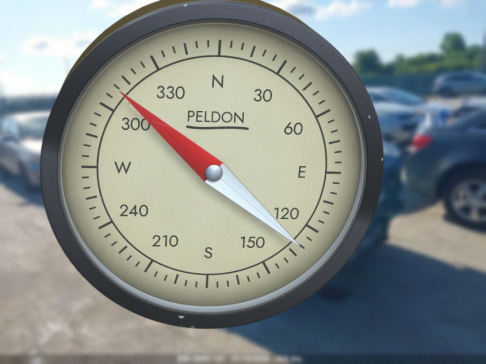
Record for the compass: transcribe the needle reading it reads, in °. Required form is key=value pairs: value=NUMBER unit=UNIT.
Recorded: value=310 unit=°
